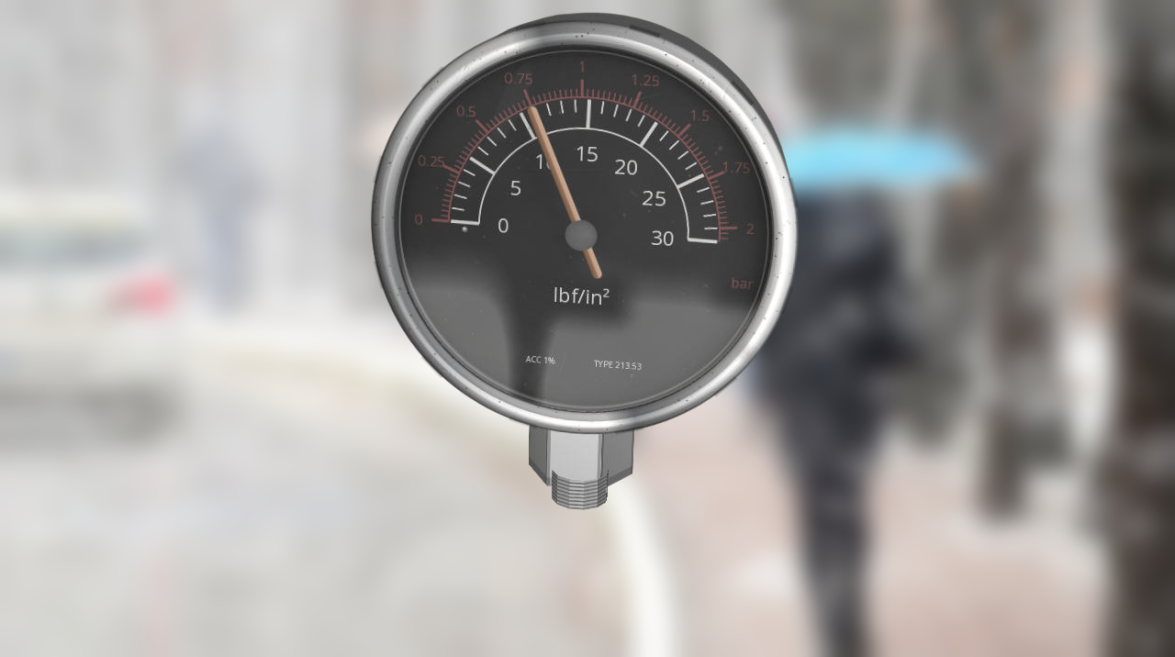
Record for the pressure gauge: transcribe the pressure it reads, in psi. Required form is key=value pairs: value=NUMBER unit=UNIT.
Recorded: value=11 unit=psi
